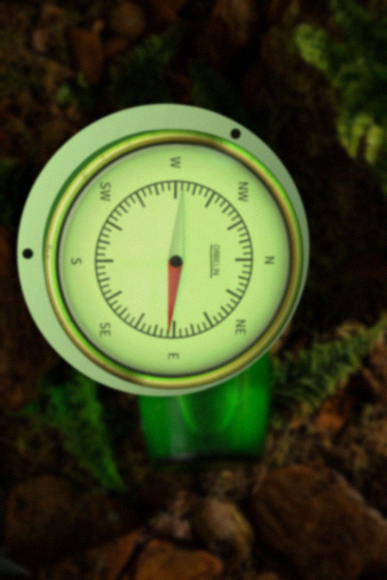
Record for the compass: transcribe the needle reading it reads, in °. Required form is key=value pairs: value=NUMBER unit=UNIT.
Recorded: value=95 unit=°
